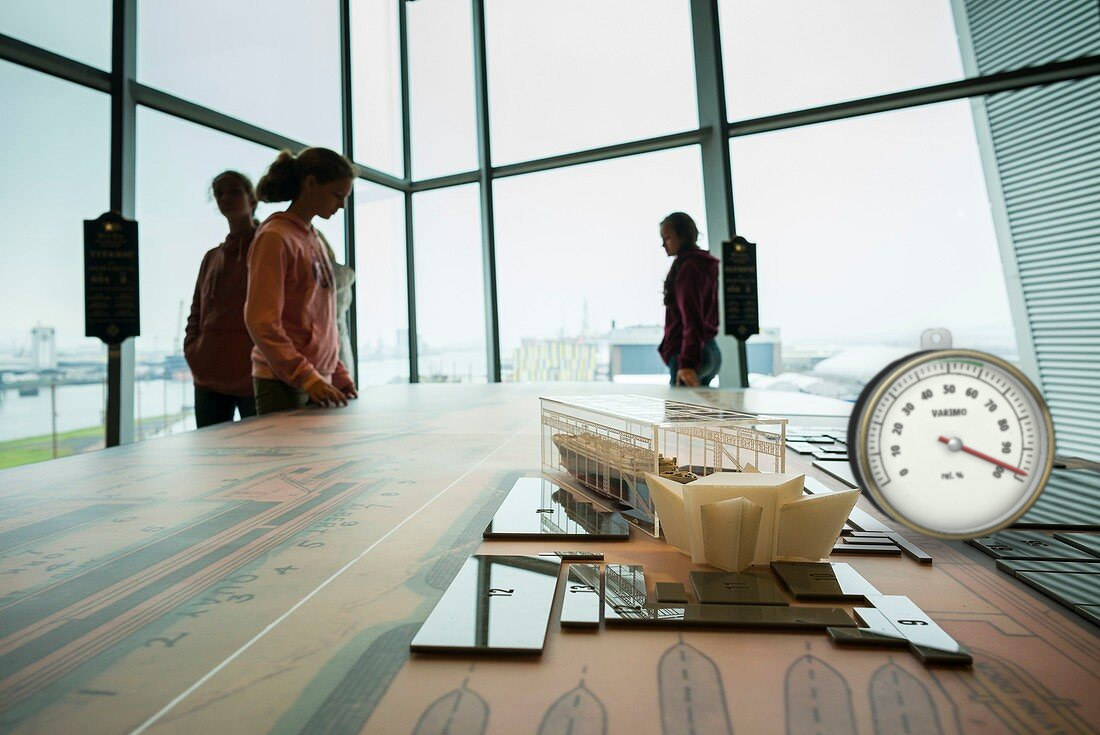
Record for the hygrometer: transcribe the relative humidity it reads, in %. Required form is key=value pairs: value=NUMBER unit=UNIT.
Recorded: value=98 unit=%
